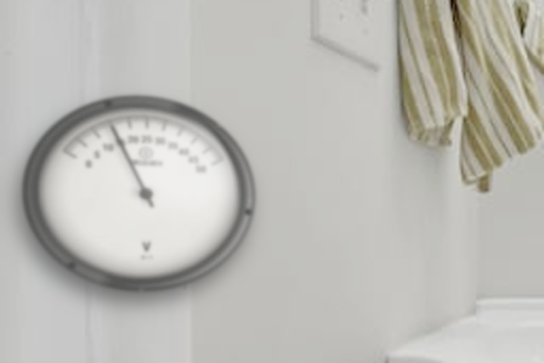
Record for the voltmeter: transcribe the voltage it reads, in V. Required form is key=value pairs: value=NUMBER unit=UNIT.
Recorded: value=15 unit=V
